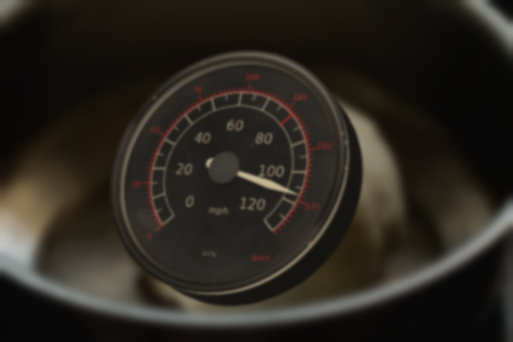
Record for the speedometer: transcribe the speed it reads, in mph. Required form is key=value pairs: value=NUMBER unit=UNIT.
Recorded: value=107.5 unit=mph
